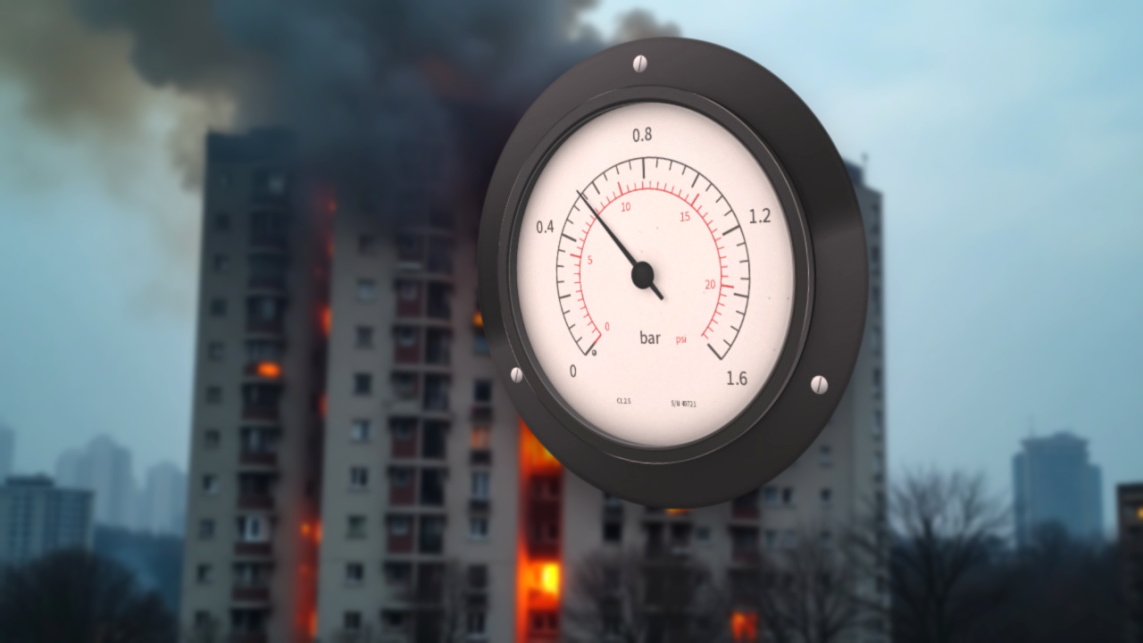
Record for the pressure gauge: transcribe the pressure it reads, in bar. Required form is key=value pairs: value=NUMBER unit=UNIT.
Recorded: value=0.55 unit=bar
